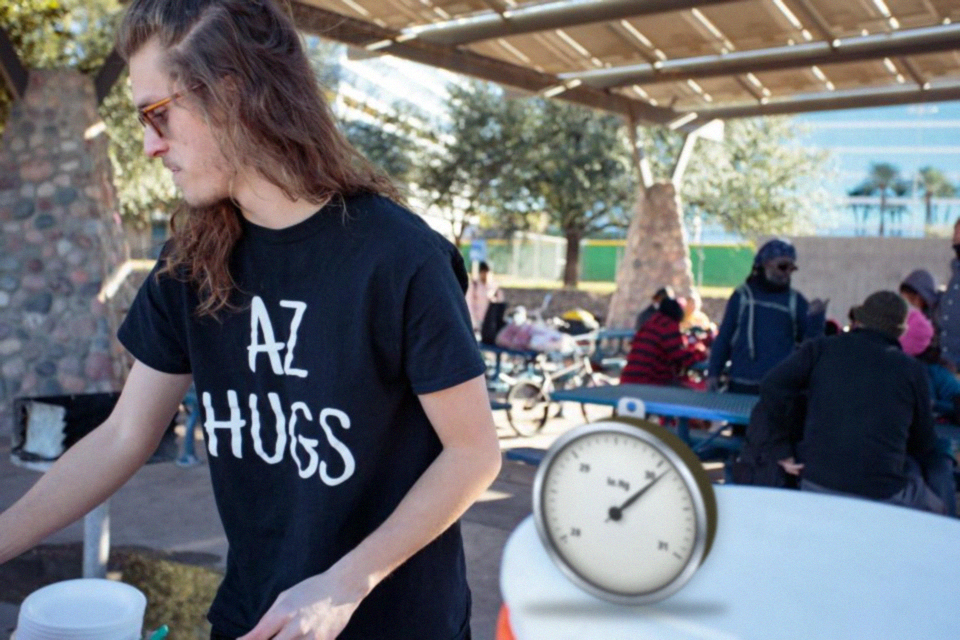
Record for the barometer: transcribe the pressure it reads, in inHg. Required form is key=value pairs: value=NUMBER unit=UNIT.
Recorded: value=30.1 unit=inHg
